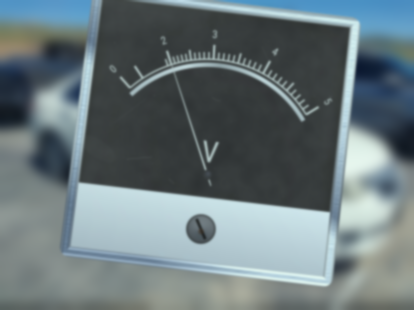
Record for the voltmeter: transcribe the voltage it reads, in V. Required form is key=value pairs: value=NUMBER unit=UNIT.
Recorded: value=2 unit=V
